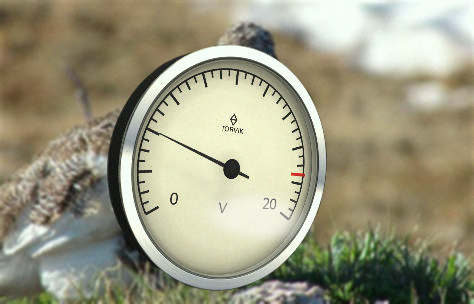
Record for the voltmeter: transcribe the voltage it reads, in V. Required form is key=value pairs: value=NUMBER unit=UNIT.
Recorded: value=4 unit=V
